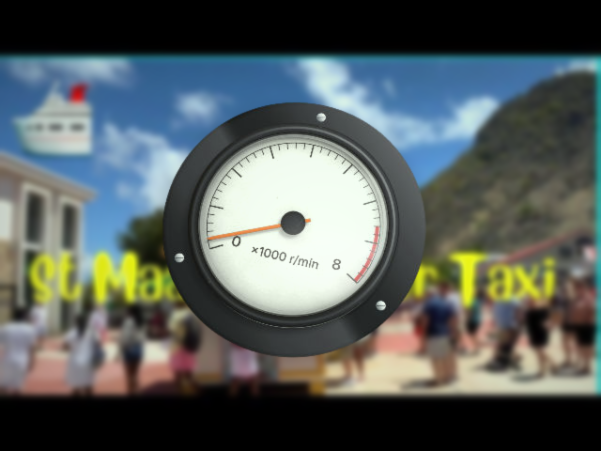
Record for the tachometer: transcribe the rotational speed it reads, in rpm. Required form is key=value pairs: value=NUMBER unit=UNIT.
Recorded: value=200 unit=rpm
